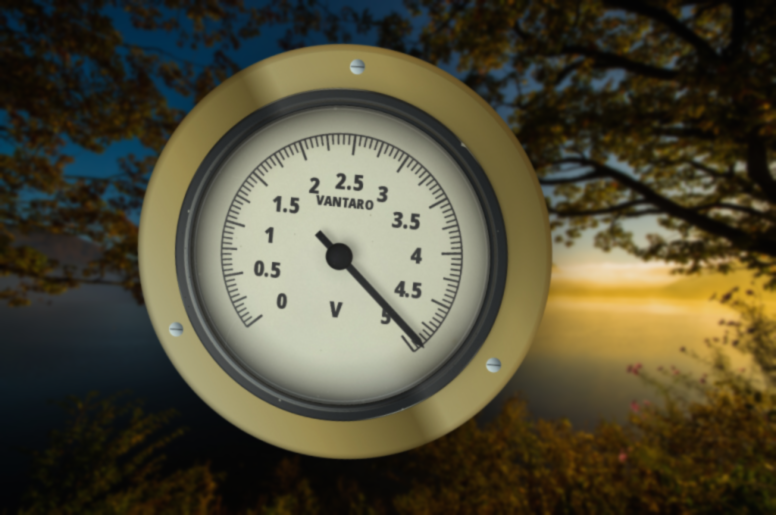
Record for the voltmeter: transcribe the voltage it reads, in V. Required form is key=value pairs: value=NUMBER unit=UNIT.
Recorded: value=4.9 unit=V
